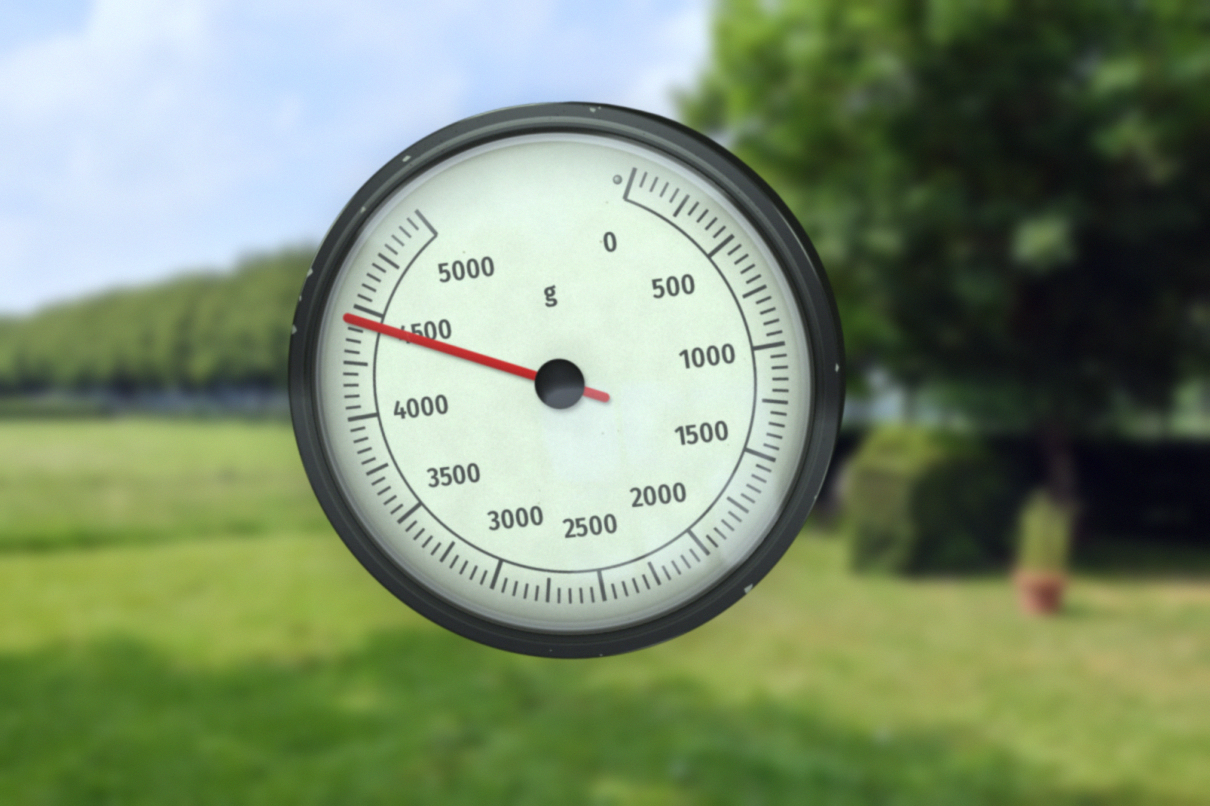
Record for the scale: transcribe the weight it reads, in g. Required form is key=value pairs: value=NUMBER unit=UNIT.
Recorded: value=4450 unit=g
